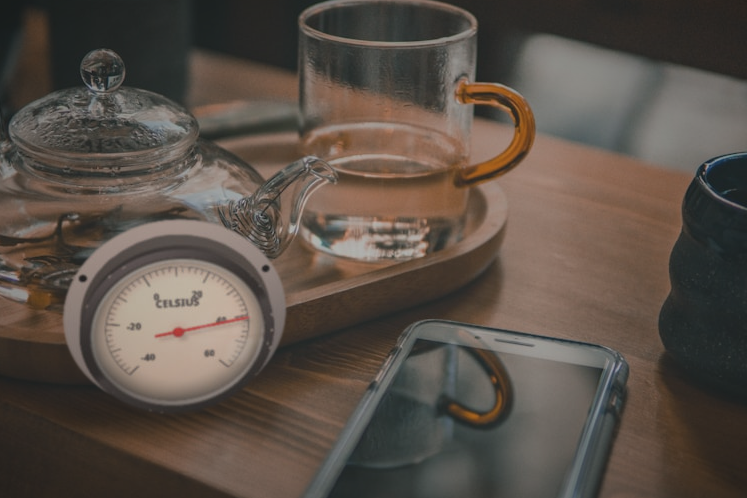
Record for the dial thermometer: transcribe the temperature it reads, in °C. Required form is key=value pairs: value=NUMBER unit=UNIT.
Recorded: value=40 unit=°C
